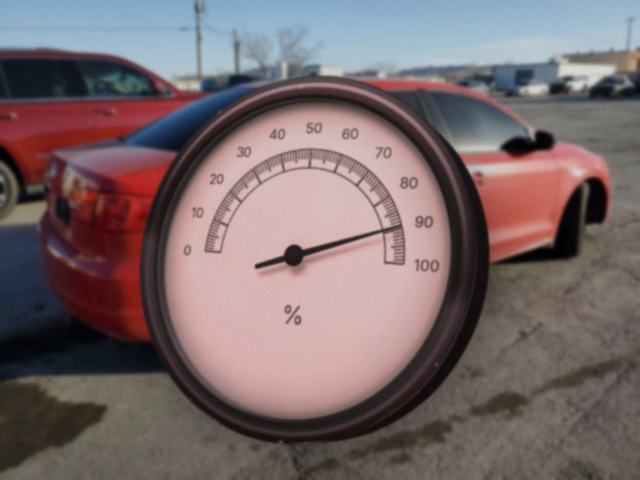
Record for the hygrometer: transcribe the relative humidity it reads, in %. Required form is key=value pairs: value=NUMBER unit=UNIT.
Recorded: value=90 unit=%
